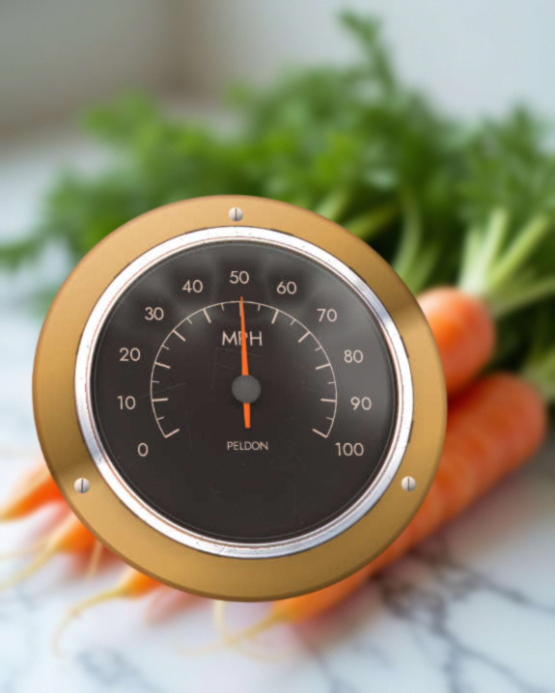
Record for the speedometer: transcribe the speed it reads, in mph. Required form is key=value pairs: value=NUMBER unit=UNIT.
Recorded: value=50 unit=mph
